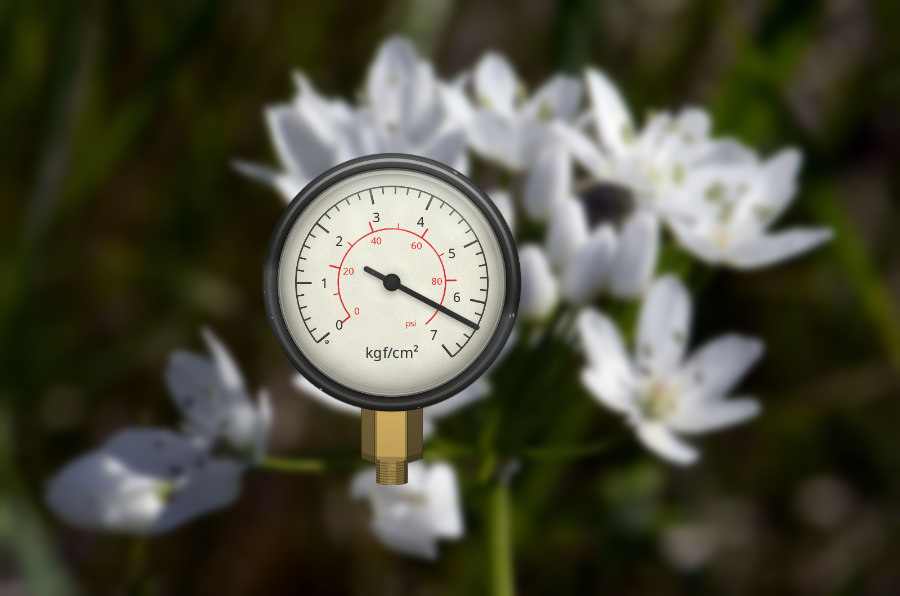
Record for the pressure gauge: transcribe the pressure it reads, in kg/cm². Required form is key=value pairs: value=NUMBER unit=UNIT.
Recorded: value=6.4 unit=kg/cm²
